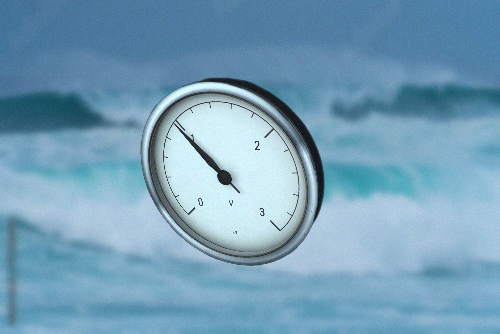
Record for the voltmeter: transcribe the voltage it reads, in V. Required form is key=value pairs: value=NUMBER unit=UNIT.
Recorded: value=1 unit=V
